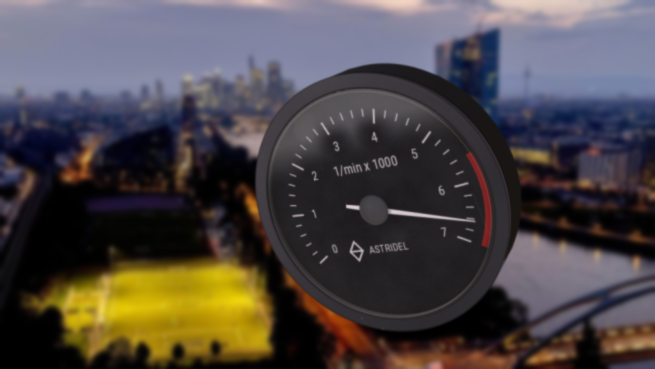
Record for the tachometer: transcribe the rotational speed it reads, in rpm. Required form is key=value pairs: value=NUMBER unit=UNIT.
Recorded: value=6600 unit=rpm
